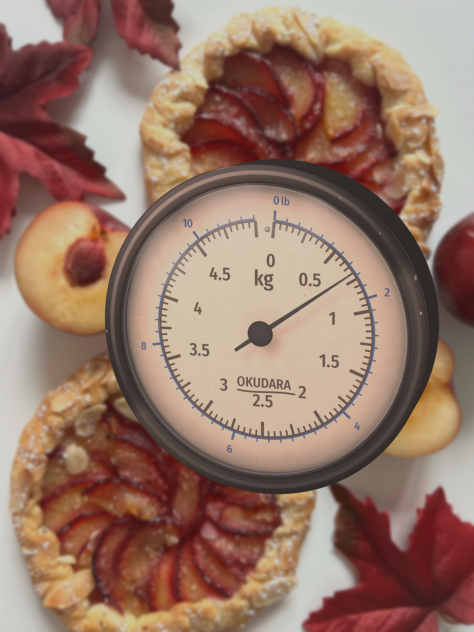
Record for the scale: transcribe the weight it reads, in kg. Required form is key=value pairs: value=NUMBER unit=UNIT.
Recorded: value=0.7 unit=kg
